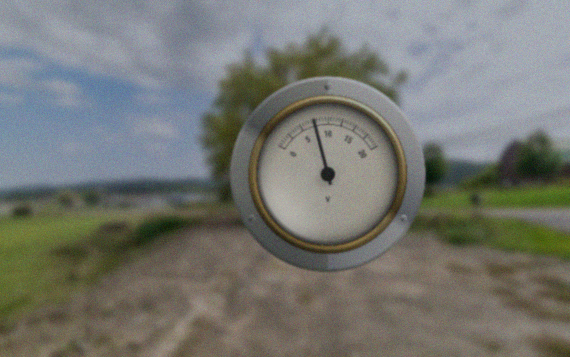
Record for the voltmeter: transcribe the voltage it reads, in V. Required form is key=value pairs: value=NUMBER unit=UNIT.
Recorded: value=7.5 unit=V
